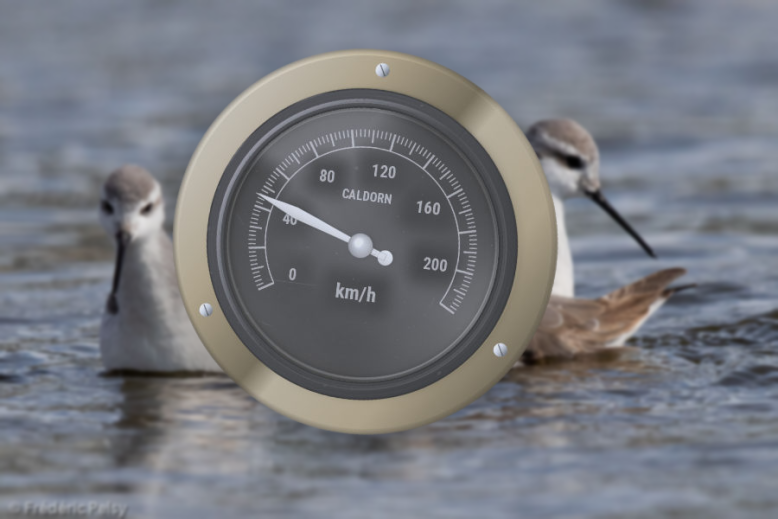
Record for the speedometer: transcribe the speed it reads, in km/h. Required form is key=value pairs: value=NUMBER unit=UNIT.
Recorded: value=46 unit=km/h
